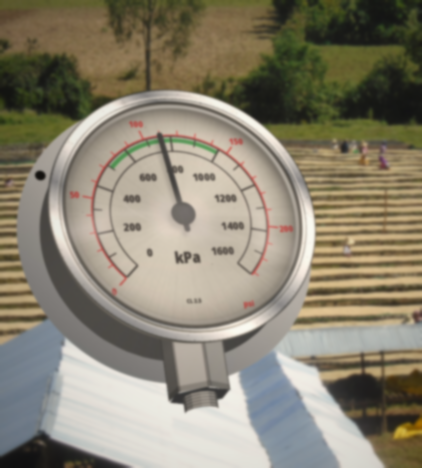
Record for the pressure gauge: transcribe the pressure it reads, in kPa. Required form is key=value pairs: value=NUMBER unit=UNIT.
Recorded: value=750 unit=kPa
